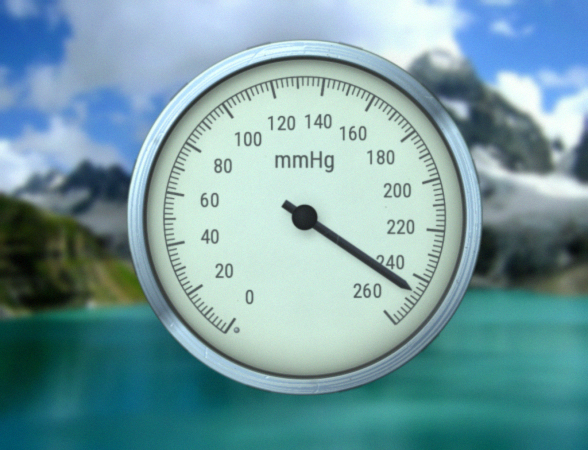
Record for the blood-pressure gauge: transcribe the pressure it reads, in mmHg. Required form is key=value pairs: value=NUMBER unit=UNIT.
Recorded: value=246 unit=mmHg
